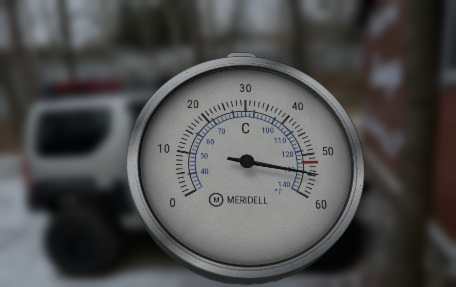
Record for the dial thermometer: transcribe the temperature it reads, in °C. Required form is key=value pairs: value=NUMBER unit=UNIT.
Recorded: value=55 unit=°C
